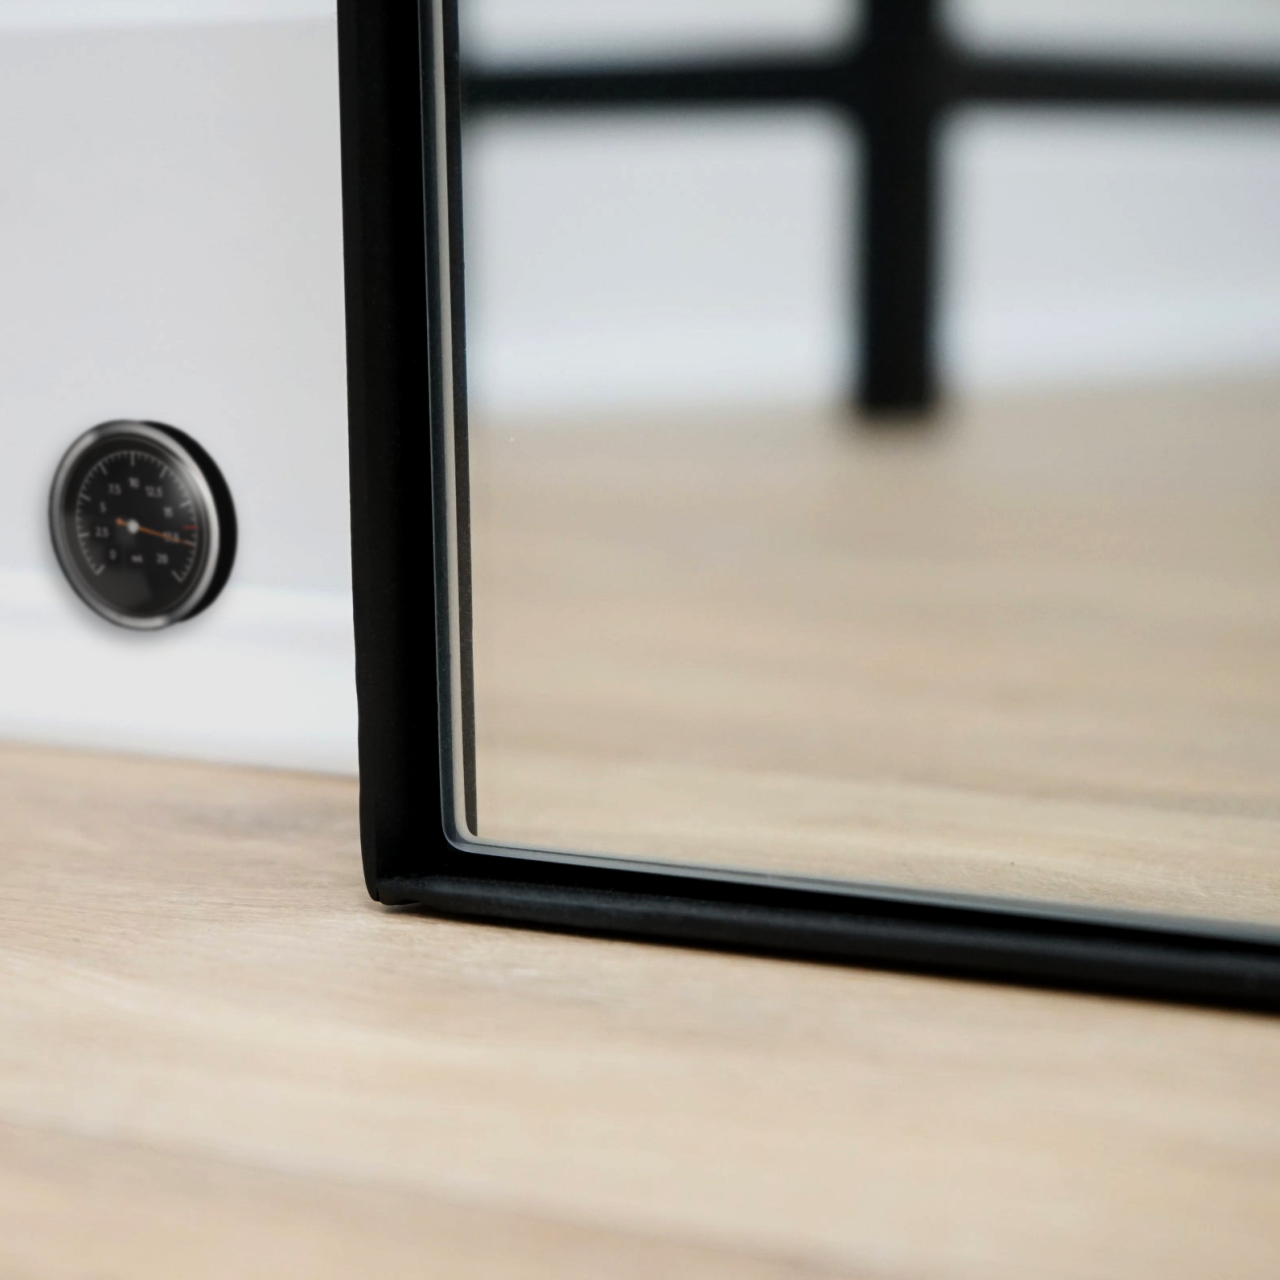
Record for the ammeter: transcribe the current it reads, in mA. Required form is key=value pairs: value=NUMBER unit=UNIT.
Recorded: value=17.5 unit=mA
